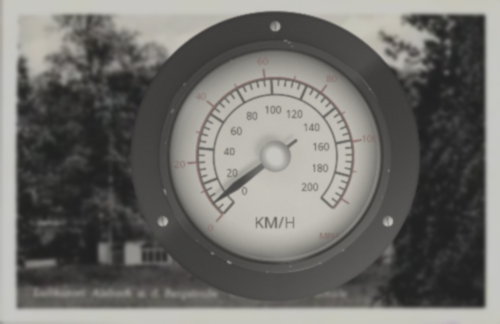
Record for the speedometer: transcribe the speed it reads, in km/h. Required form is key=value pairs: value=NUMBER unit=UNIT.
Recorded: value=8 unit=km/h
